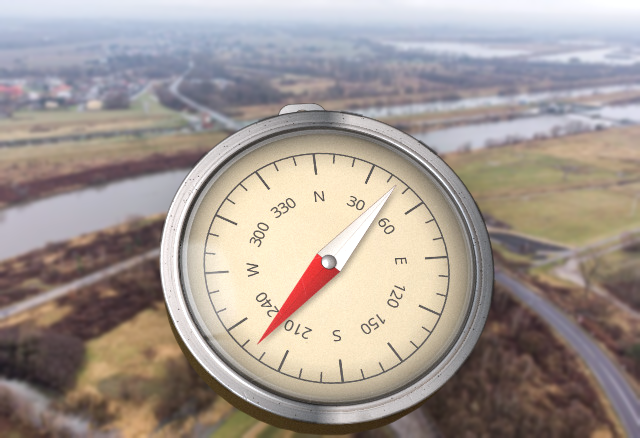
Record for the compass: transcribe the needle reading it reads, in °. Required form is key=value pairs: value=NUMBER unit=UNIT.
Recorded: value=225 unit=°
